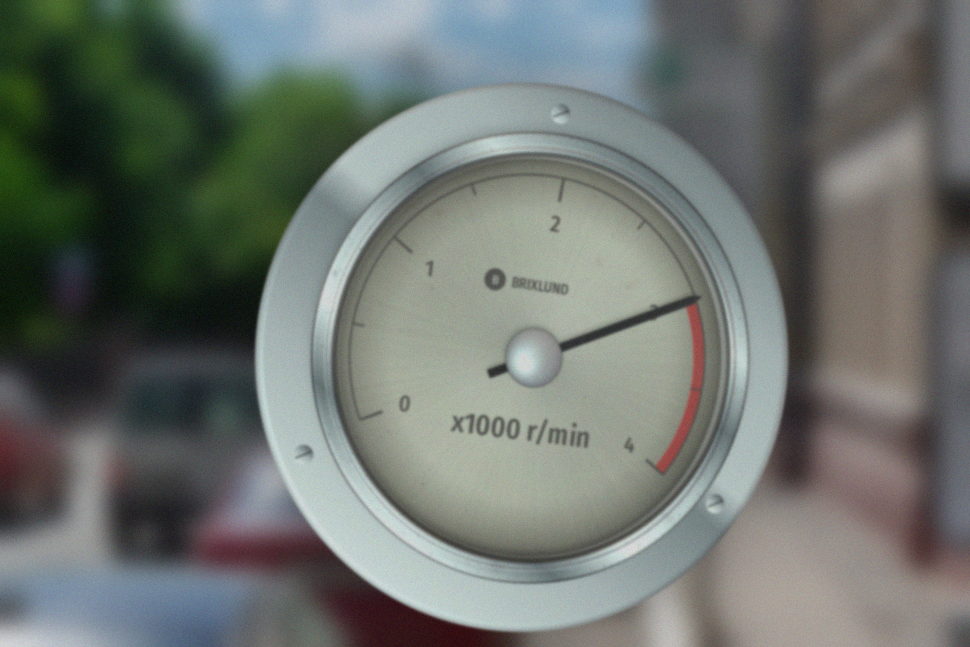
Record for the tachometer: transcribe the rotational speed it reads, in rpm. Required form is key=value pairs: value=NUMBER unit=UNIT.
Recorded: value=3000 unit=rpm
